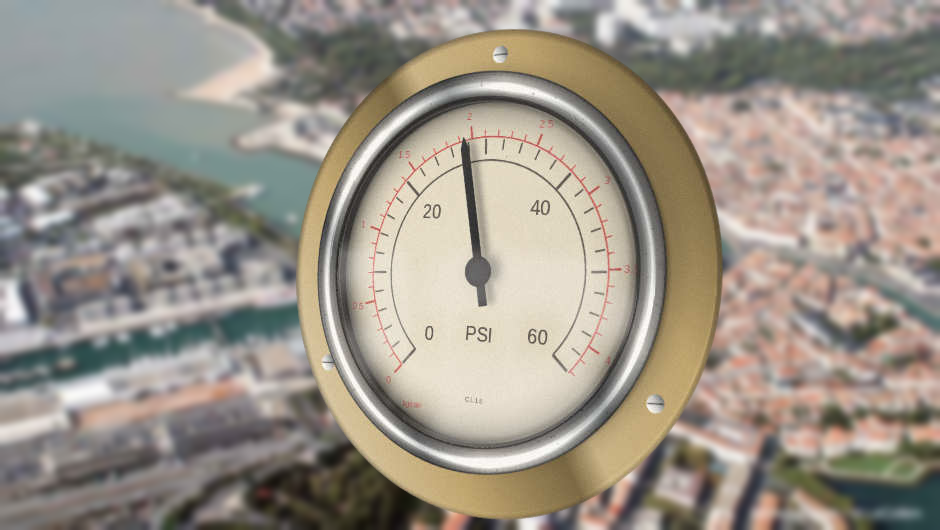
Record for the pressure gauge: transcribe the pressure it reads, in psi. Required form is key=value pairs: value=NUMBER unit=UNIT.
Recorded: value=28 unit=psi
